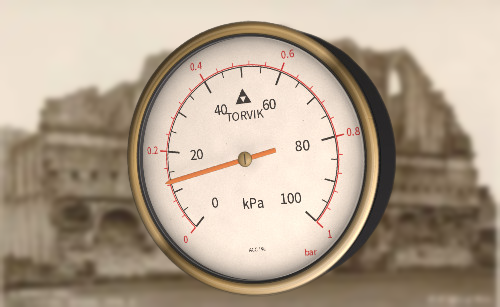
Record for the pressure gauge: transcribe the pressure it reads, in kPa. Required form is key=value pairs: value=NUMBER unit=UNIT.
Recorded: value=12.5 unit=kPa
